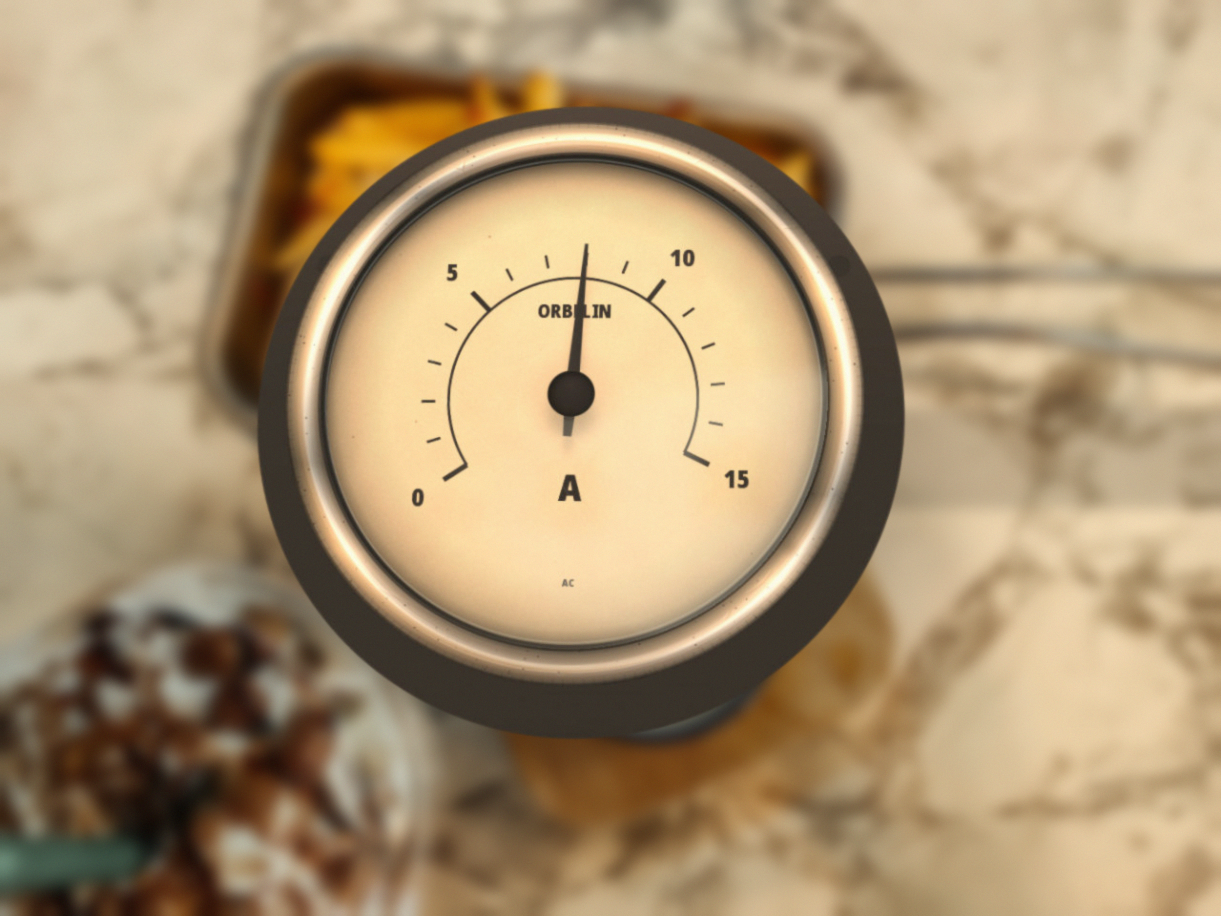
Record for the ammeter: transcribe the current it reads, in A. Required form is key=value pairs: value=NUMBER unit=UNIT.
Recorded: value=8 unit=A
